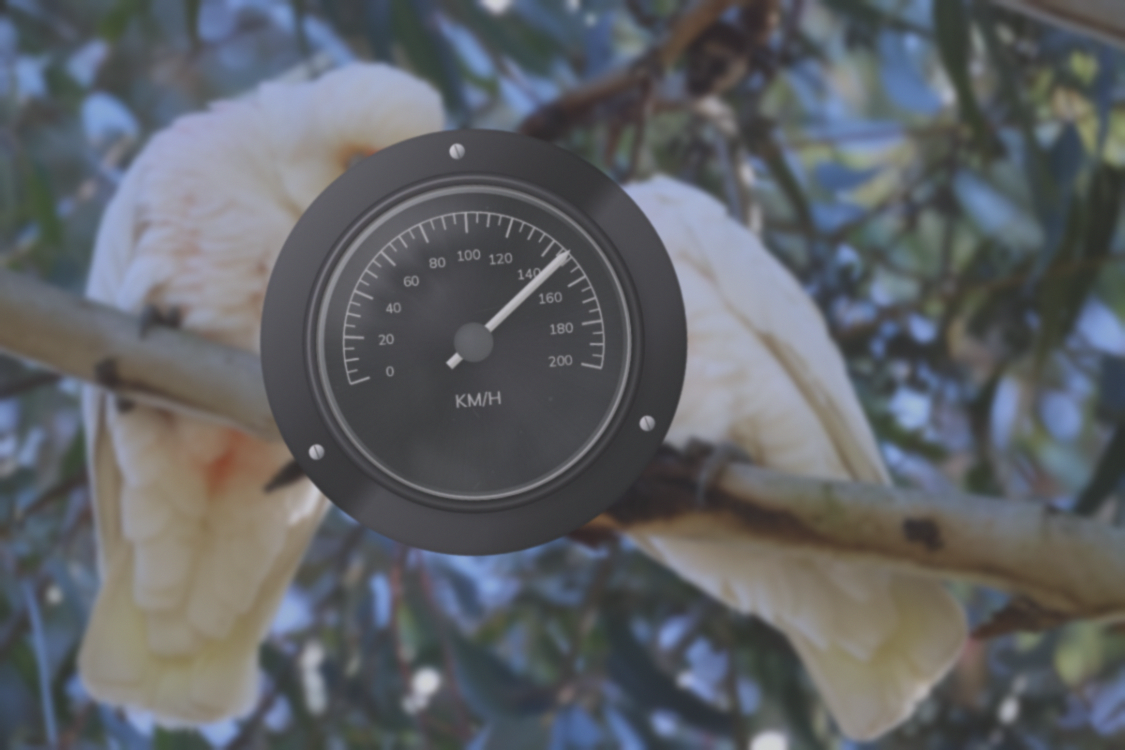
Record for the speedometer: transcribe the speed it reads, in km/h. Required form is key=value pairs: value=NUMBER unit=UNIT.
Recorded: value=147.5 unit=km/h
